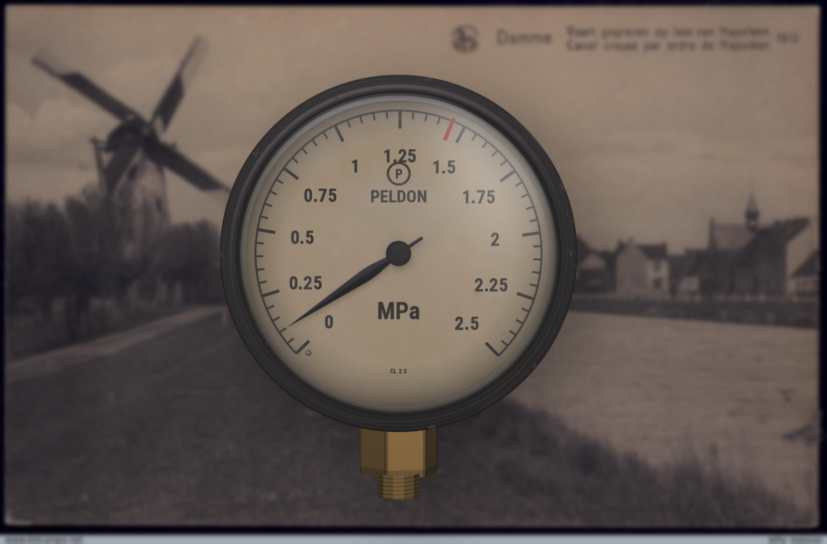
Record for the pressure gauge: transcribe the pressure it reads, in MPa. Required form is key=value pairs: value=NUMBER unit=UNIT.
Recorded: value=0.1 unit=MPa
